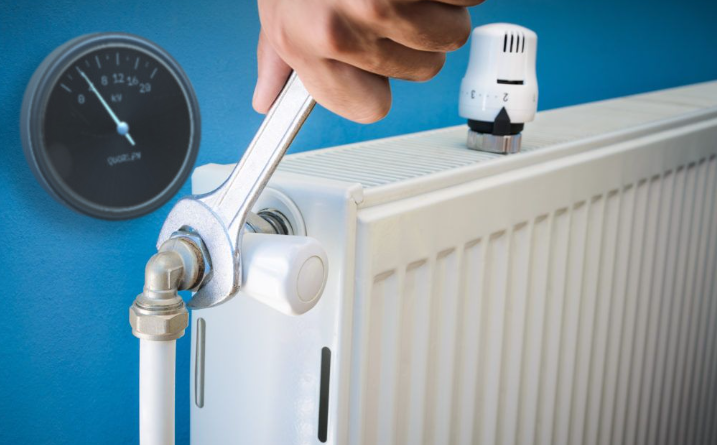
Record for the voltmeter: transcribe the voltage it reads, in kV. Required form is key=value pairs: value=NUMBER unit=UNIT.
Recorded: value=4 unit=kV
